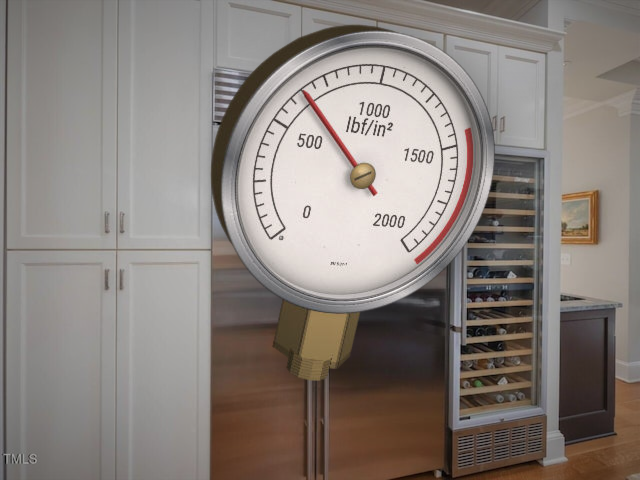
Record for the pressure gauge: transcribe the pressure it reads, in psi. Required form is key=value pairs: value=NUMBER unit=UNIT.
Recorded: value=650 unit=psi
